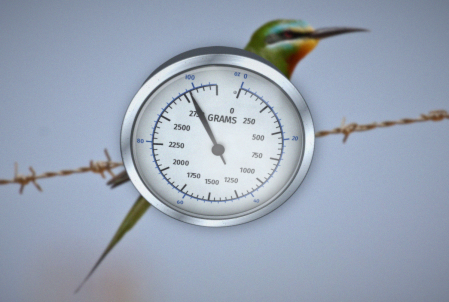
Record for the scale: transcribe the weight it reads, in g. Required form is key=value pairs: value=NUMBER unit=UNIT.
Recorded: value=2800 unit=g
